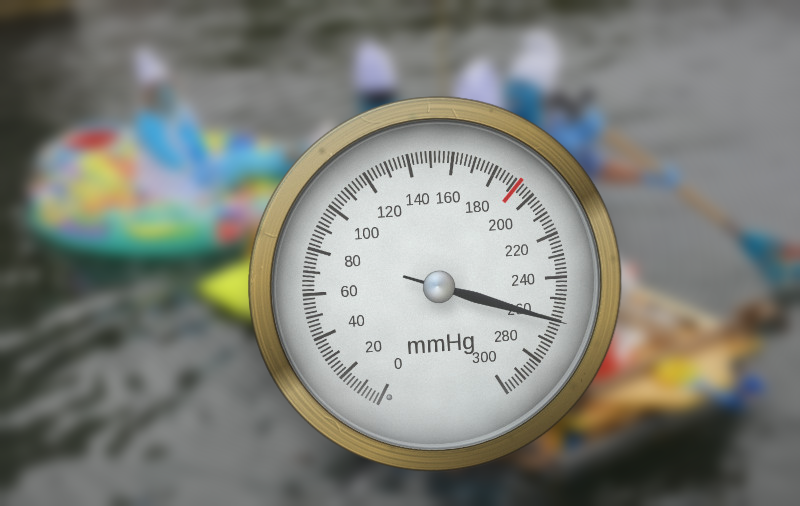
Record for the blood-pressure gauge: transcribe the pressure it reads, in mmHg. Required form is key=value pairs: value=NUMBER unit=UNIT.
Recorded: value=260 unit=mmHg
